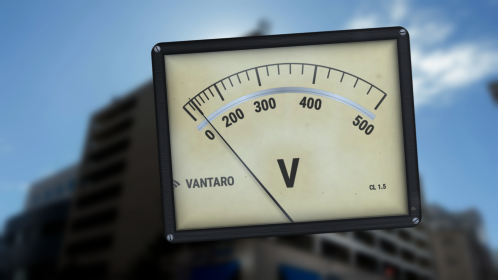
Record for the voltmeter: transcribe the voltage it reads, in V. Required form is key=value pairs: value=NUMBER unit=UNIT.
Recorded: value=100 unit=V
